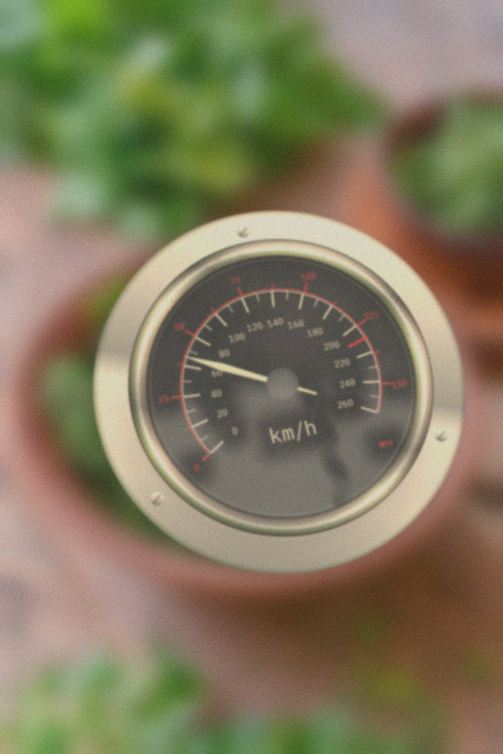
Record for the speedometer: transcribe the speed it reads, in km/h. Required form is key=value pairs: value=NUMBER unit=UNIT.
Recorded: value=65 unit=km/h
